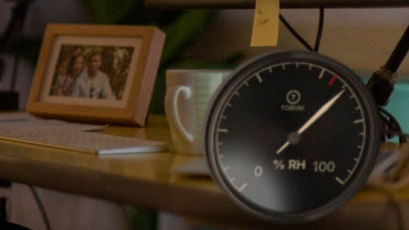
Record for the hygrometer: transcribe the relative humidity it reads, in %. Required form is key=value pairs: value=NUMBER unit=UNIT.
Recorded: value=68 unit=%
